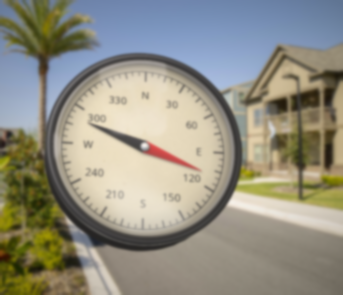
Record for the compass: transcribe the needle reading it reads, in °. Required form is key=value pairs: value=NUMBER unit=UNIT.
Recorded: value=110 unit=°
